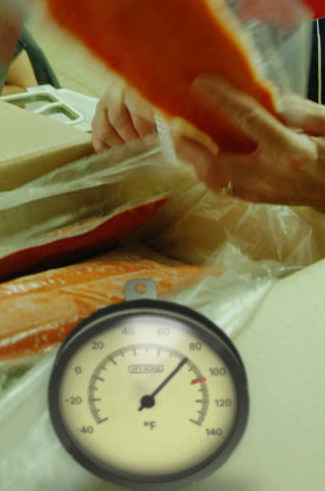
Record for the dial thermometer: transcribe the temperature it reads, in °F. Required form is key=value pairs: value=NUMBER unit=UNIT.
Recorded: value=80 unit=°F
